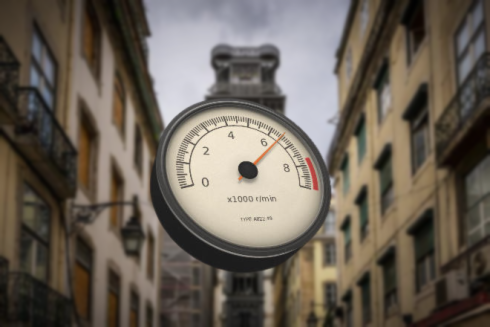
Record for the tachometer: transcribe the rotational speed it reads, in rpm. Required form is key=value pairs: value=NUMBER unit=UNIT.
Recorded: value=6500 unit=rpm
